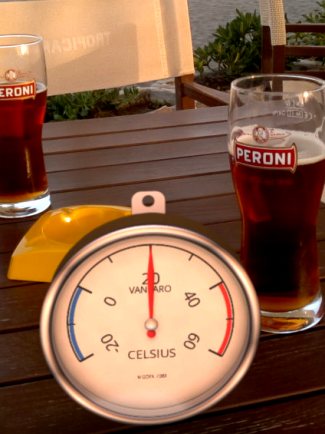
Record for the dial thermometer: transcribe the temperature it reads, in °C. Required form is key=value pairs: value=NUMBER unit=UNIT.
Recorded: value=20 unit=°C
